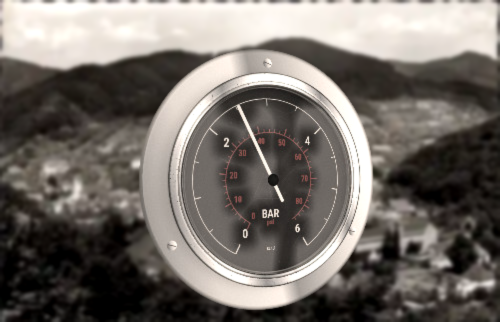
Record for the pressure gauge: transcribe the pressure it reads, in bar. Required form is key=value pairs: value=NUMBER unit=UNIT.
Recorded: value=2.5 unit=bar
